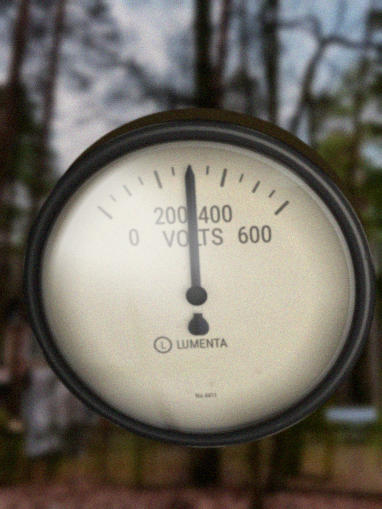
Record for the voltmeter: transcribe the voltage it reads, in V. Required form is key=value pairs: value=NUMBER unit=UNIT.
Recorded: value=300 unit=V
